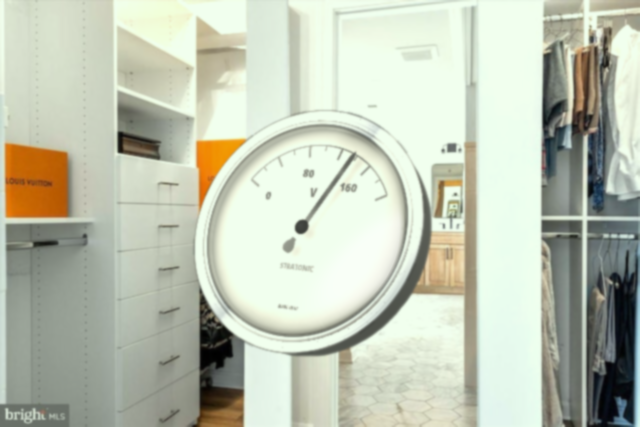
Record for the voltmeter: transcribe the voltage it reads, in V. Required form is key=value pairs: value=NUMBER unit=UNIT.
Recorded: value=140 unit=V
